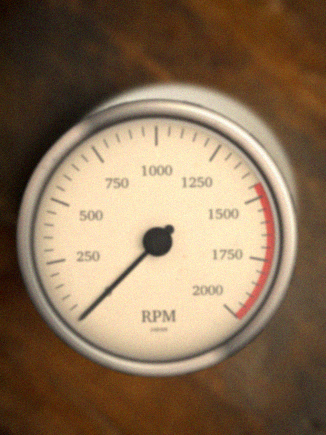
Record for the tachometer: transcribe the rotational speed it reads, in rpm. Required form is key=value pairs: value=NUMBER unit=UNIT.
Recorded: value=0 unit=rpm
